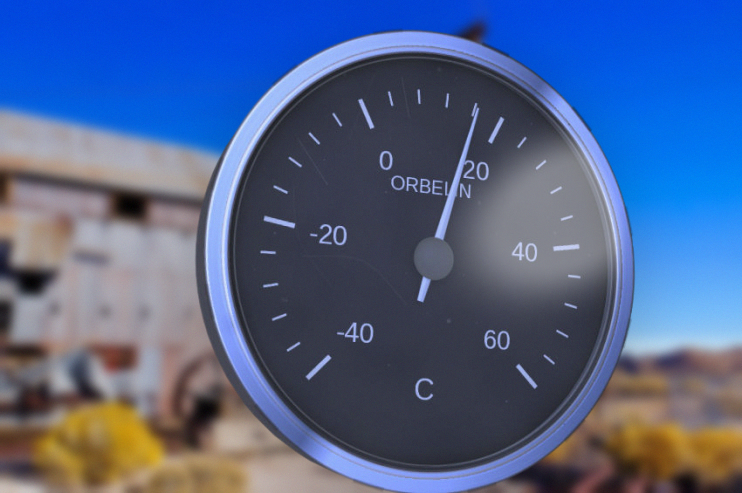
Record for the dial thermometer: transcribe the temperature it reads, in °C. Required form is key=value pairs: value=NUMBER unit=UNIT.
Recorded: value=16 unit=°C
